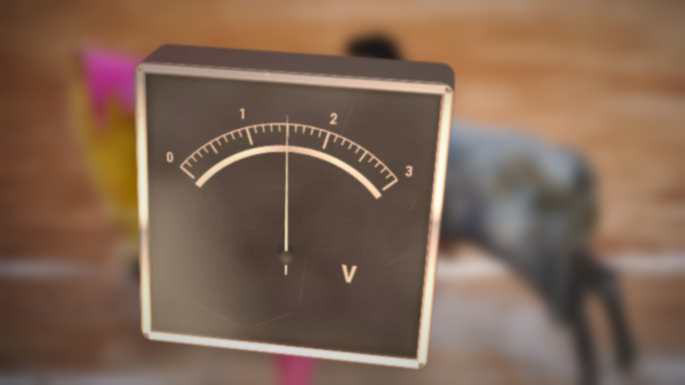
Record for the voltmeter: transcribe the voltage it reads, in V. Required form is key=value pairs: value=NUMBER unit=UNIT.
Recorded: value=1.5 unit=V
